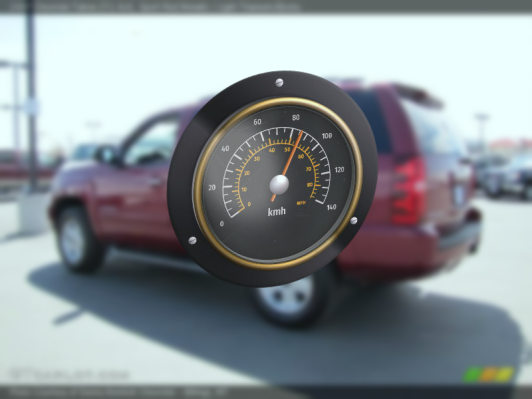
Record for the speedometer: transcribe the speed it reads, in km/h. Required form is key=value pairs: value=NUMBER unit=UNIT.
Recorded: value=85 unit=km/h
